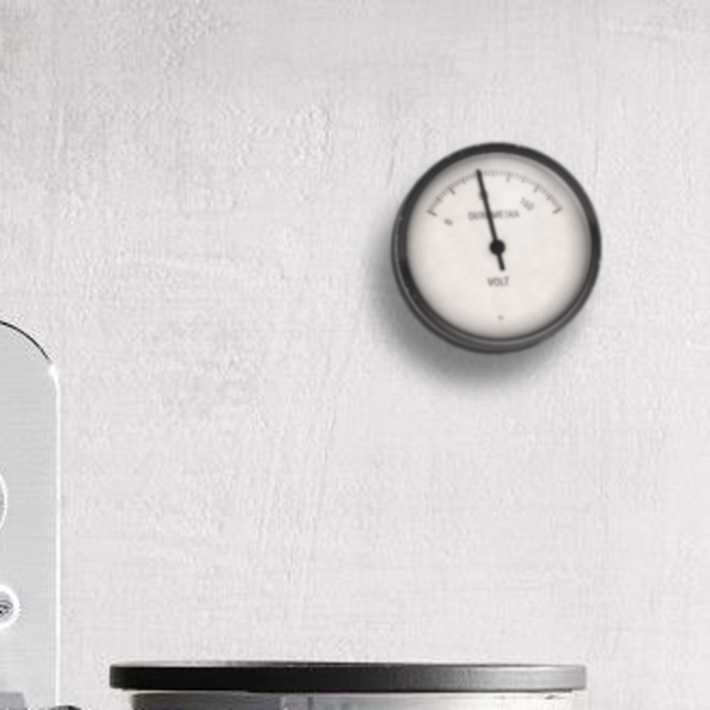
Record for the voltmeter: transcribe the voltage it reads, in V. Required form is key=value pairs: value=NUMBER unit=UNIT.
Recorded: value=80 unit=V
